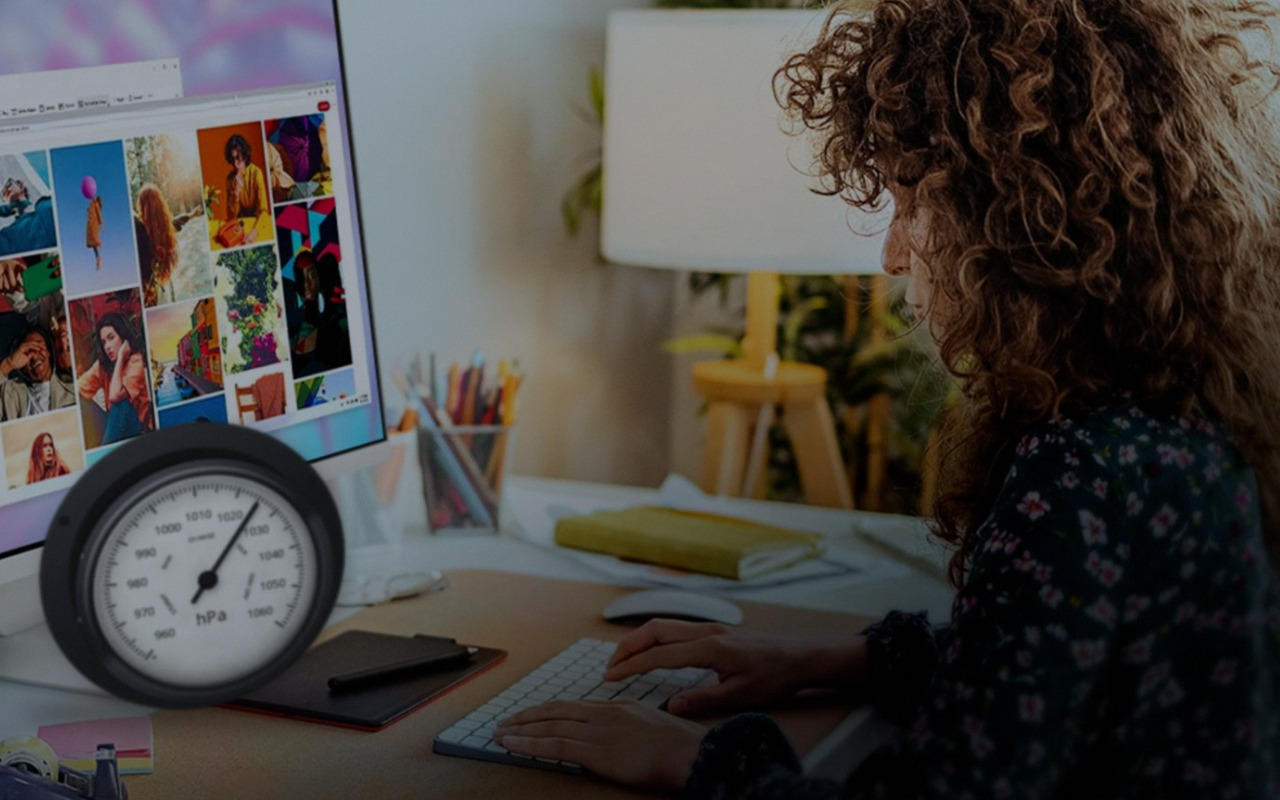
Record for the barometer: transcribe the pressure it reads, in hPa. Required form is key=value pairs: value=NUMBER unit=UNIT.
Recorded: value=1025 unit=hPa
